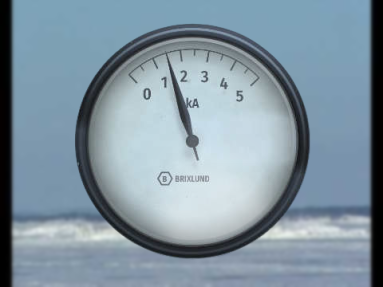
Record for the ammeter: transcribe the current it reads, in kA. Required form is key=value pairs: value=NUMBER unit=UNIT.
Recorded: value=1.5 unit=kA
